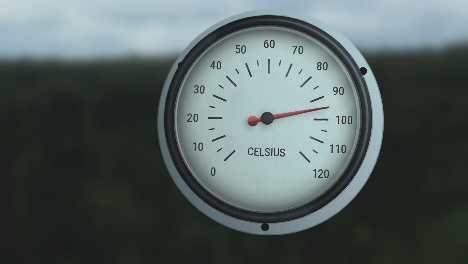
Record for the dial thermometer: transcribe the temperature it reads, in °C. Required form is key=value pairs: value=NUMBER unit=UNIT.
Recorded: value=95 unit=°C
